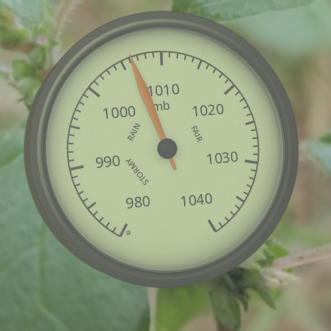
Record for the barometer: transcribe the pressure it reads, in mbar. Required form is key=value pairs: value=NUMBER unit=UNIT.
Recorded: value=1006 unit=mbar
